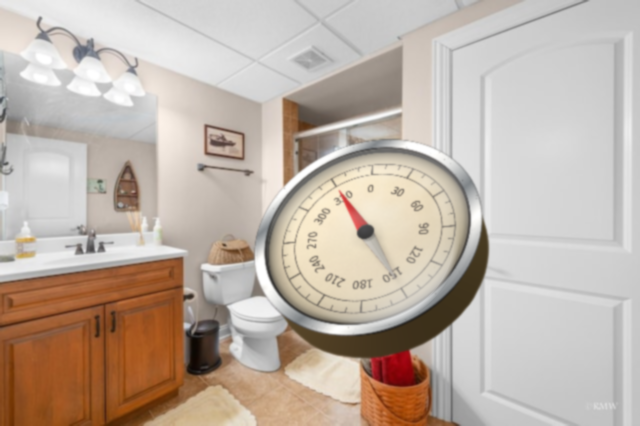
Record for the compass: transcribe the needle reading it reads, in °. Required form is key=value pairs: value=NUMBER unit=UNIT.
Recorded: value=330 unit=°
